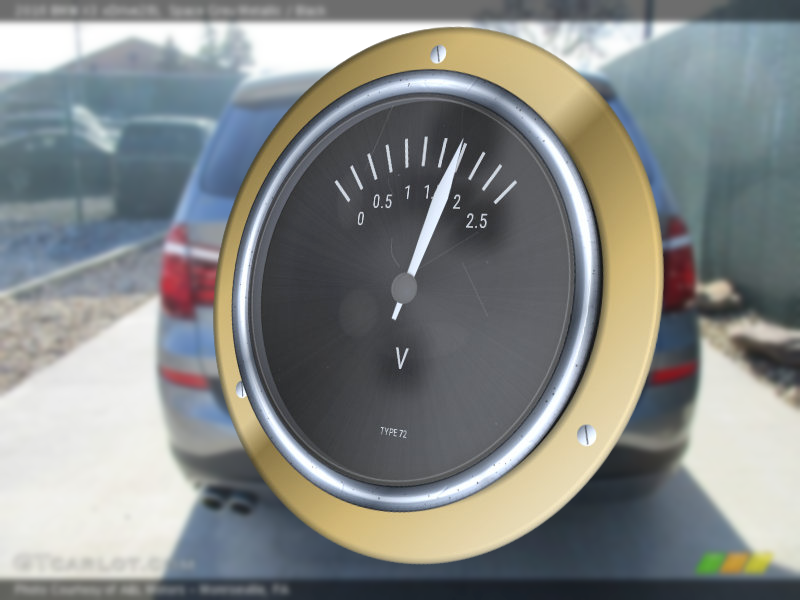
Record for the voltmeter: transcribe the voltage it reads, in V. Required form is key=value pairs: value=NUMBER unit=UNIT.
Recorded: value=1.75 unit=V
